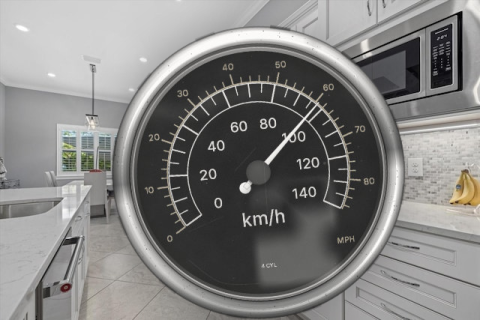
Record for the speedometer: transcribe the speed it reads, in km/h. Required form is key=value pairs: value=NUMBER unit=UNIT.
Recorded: value=97.5 unit=km/h
